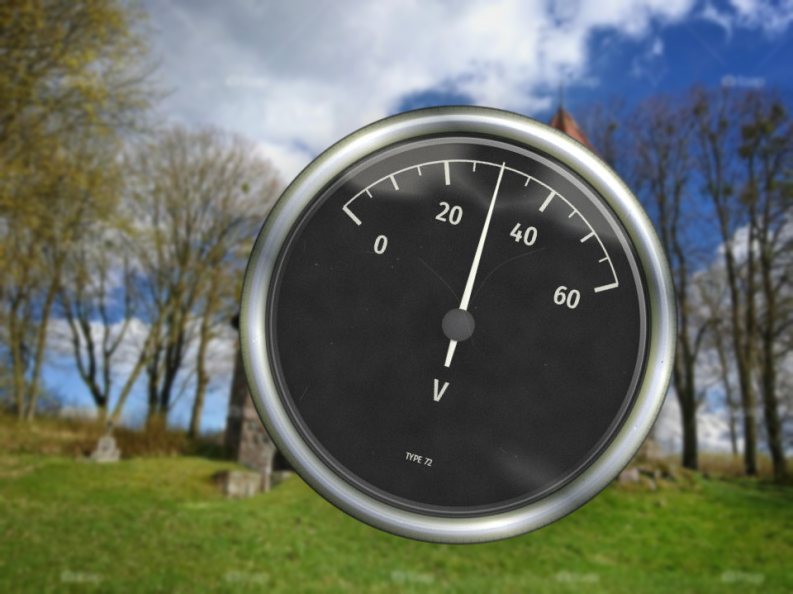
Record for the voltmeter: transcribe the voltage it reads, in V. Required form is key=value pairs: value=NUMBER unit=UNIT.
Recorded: value=30 unit=V
